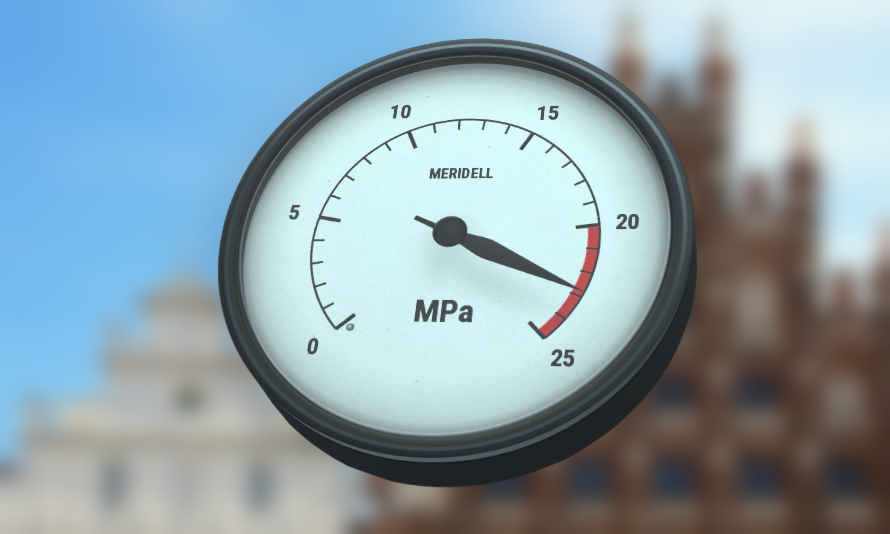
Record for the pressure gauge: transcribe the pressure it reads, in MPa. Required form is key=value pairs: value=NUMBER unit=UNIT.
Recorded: value=23 unit=MPa
